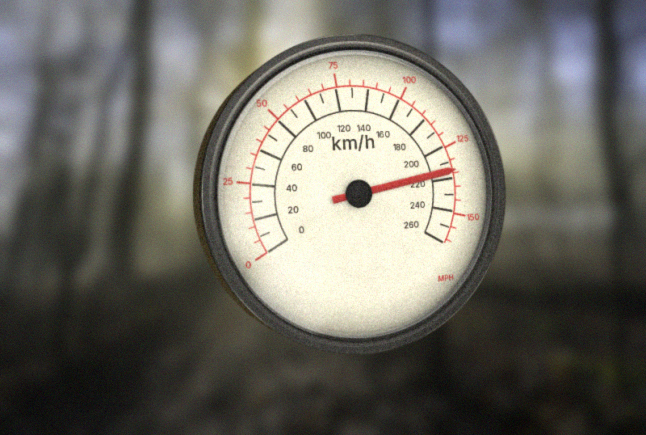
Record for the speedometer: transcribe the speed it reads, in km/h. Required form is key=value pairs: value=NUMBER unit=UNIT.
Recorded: value=215 unit=km/h
